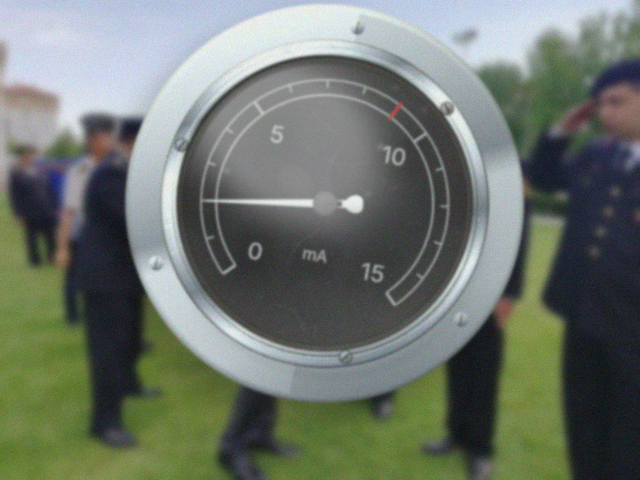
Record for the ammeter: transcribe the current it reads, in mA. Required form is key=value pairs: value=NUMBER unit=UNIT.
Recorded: value=2 unit=mA
